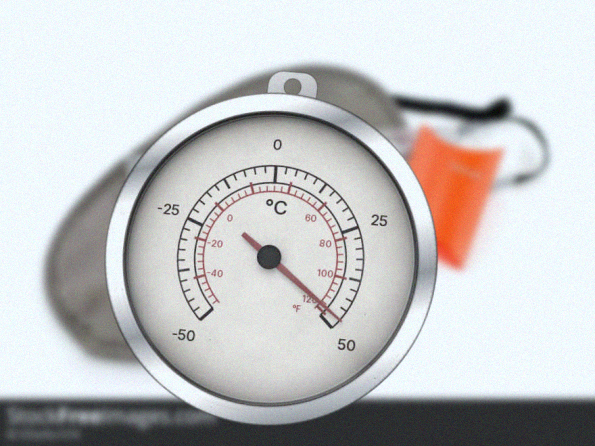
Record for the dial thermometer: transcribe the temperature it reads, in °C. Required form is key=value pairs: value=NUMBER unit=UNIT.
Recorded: value=47.5 unit=°C
